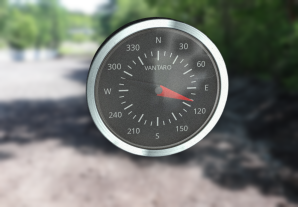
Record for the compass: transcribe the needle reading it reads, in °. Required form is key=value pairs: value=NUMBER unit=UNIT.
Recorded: value=110 unit=°
